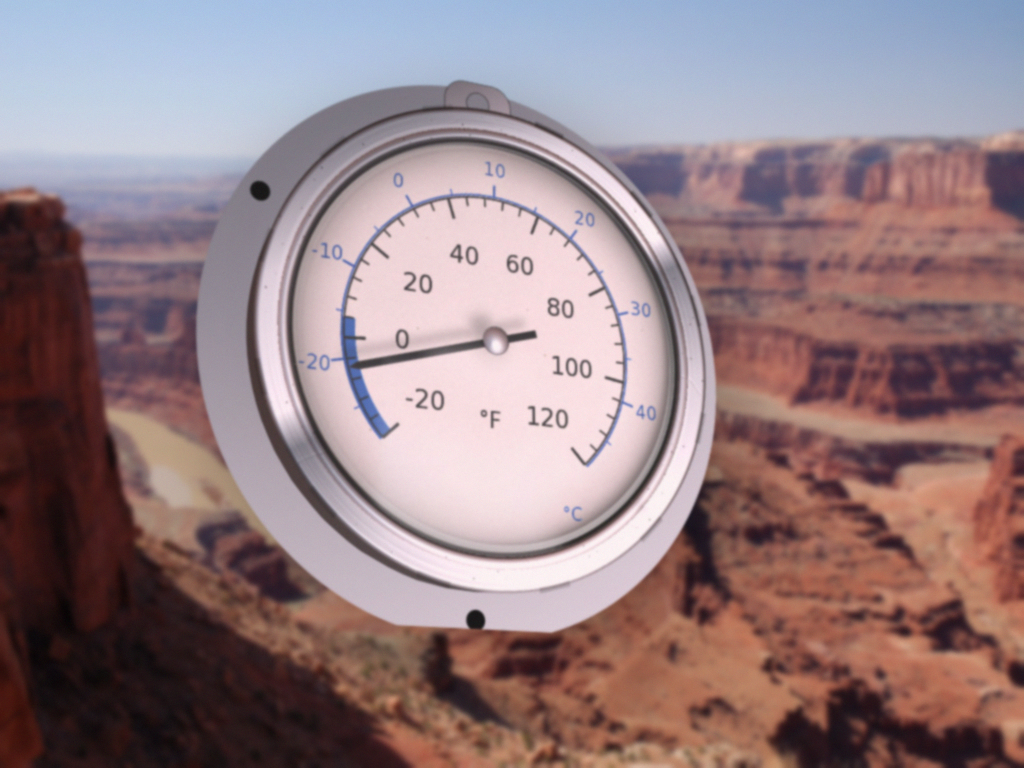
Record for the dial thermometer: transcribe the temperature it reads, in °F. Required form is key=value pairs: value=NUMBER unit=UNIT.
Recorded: value=-6 unit=°F
